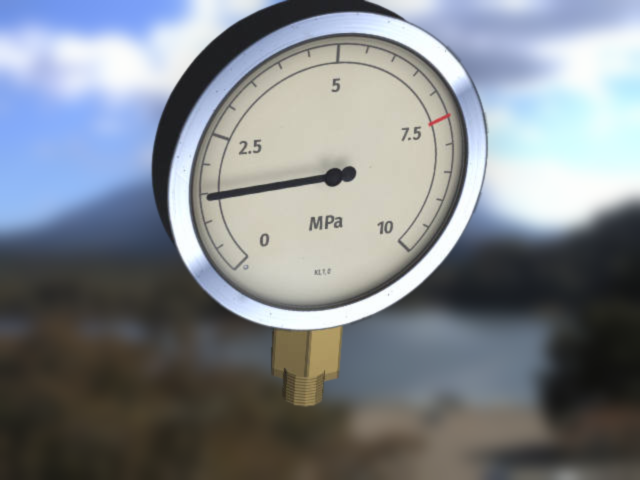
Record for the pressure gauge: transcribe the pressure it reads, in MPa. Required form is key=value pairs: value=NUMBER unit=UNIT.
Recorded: value=1.5 unit=MPa
